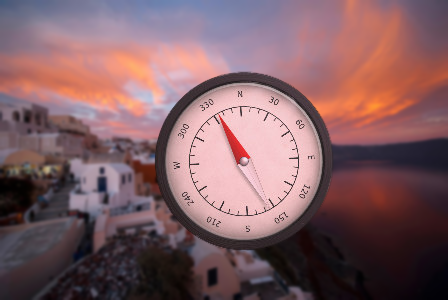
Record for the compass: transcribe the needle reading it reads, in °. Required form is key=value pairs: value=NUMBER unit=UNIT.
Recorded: value=335 unit=°
